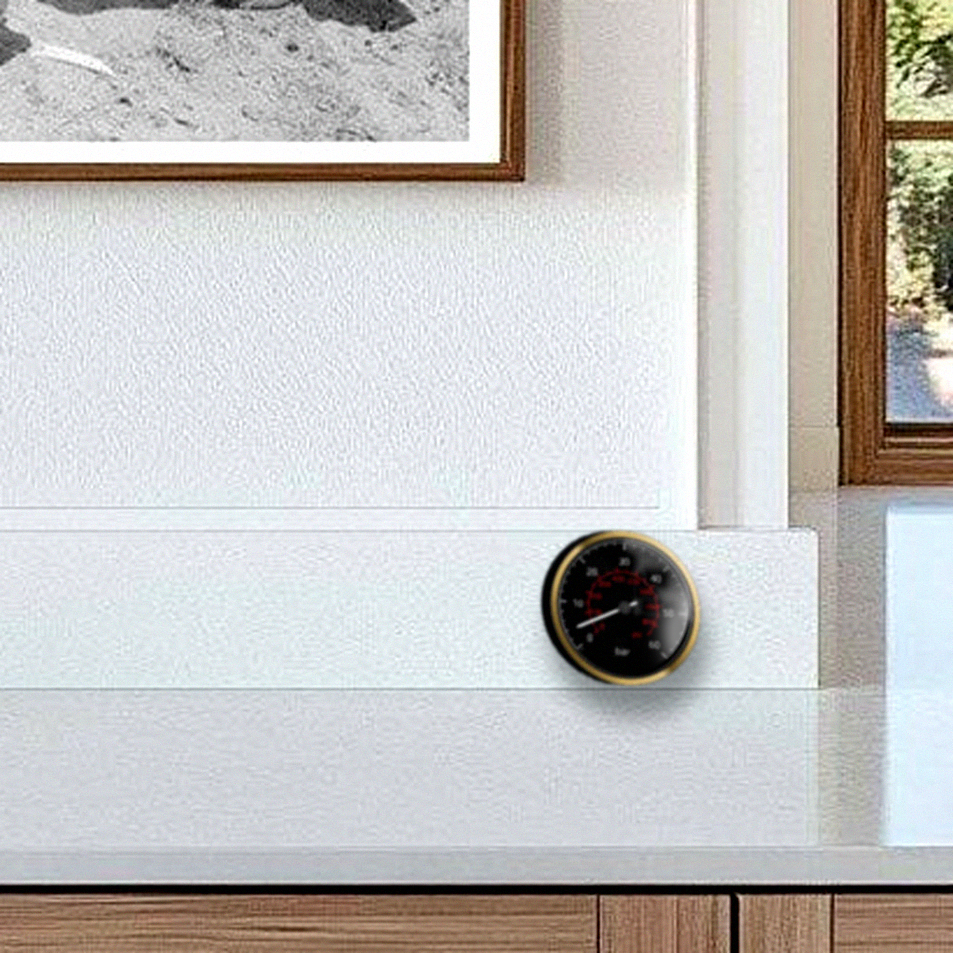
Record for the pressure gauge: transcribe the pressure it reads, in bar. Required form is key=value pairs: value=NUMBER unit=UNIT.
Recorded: value=4 unit=bar
